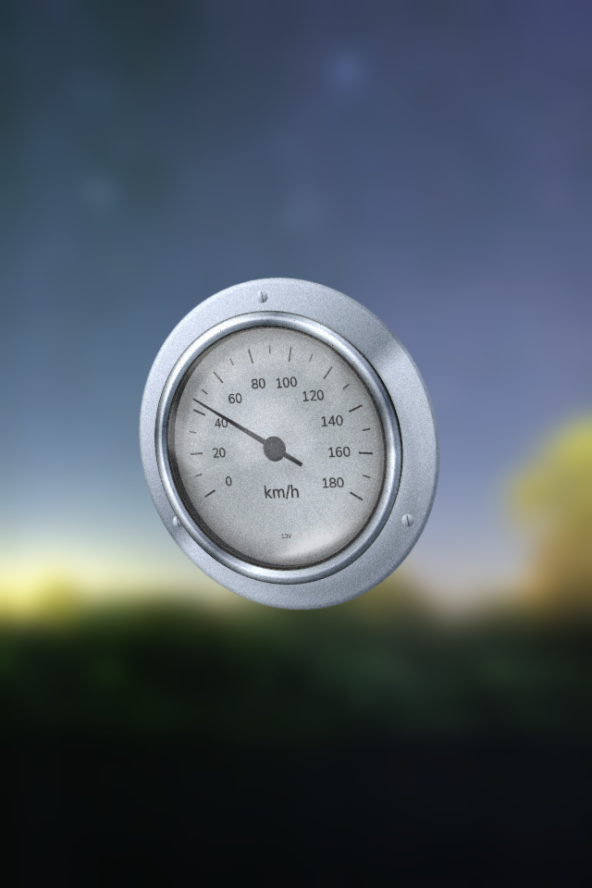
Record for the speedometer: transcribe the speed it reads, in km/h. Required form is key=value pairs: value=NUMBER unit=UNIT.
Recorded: value=45 unit=km/h
